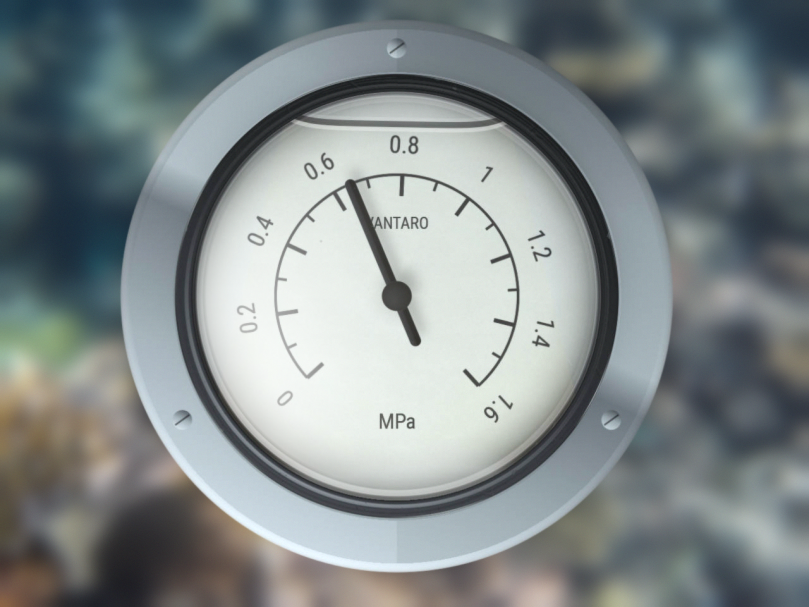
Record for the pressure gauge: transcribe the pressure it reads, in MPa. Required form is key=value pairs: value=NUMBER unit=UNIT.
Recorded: value=0.65 unit=MPa
